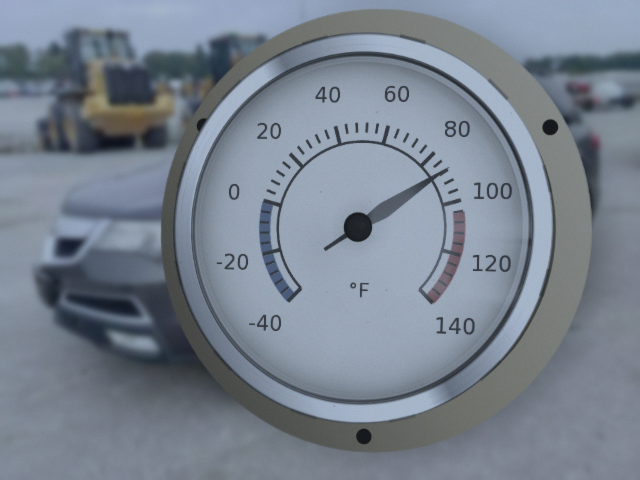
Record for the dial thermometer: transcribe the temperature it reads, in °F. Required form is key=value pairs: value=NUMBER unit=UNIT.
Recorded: value=88 unit=°F
